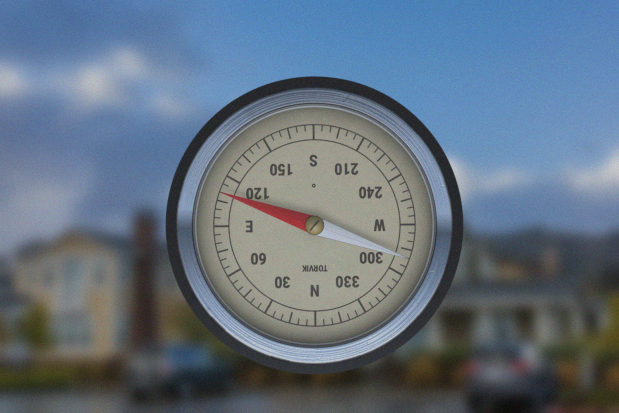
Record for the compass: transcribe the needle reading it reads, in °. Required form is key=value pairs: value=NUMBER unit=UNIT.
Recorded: value=110 unit=°
